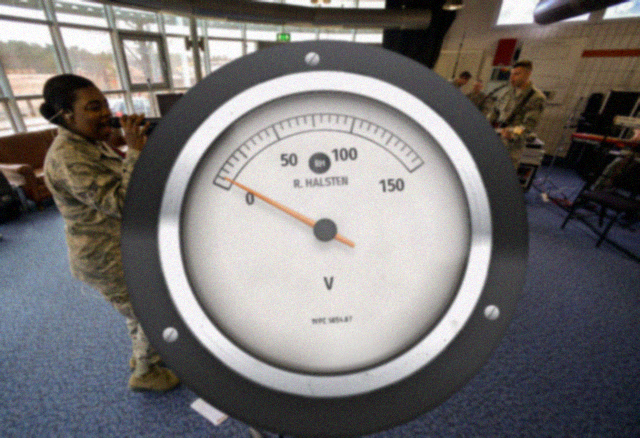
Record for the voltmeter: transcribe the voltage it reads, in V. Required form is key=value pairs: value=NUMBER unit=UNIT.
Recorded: value=5 unit=V
